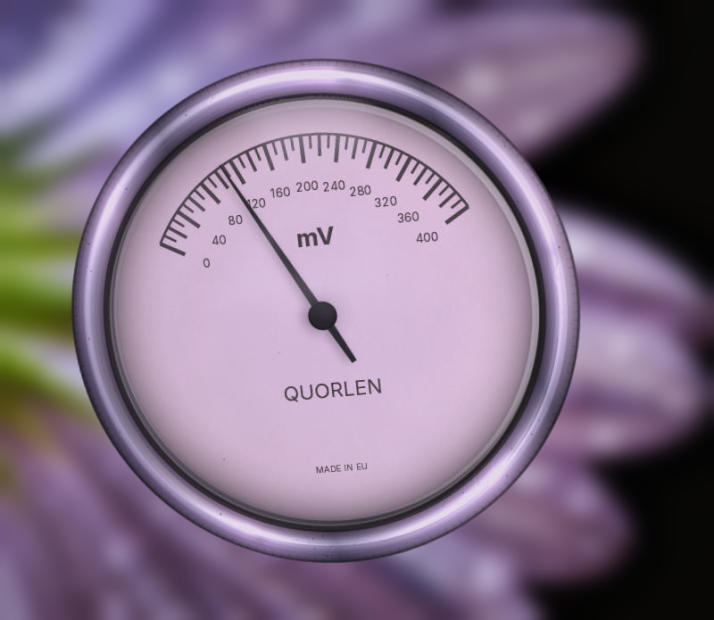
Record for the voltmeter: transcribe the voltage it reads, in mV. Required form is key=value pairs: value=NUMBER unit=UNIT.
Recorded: value=110 unit=mV
